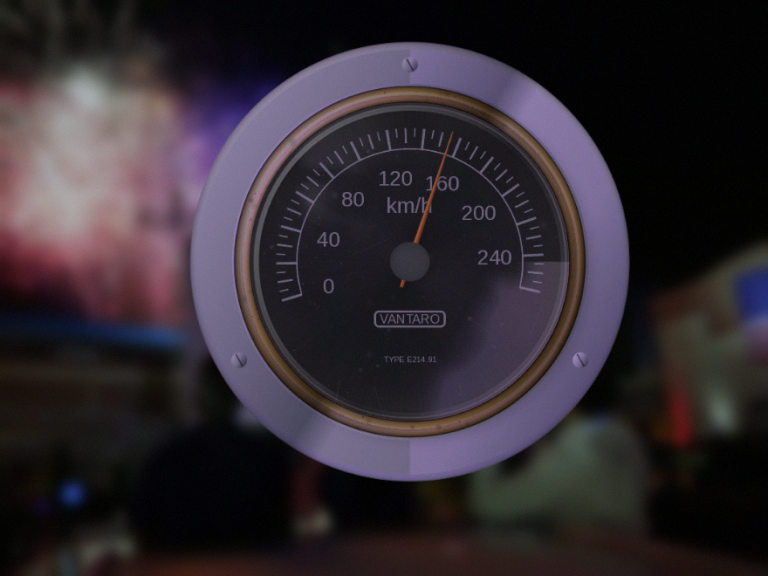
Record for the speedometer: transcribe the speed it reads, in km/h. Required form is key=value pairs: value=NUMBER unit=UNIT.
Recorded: value=155 unit=km/h
